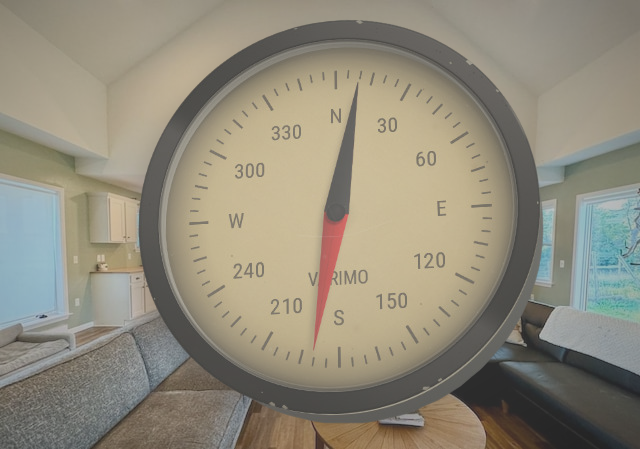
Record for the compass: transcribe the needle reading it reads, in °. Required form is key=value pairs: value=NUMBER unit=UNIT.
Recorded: value=190 unit=°
